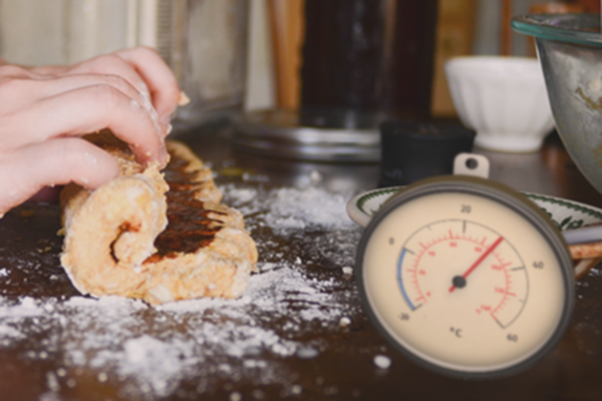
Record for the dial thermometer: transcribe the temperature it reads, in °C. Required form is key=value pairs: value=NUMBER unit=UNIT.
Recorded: value=30 unit=°C
